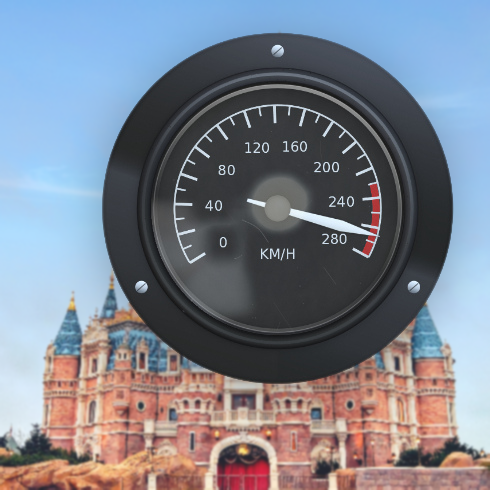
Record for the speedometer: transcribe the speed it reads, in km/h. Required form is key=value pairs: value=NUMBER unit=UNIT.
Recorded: value=265 unit=km/h
